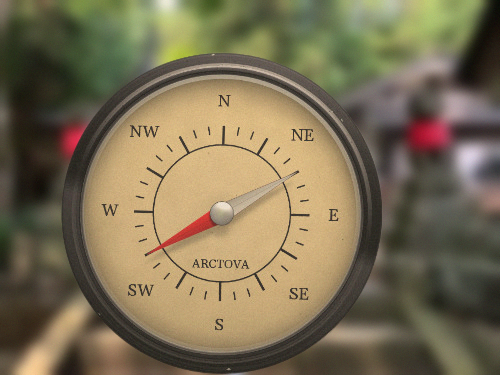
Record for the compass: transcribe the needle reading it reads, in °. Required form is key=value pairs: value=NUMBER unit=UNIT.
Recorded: value=240 unit=°
